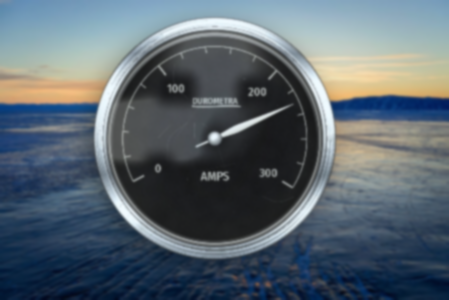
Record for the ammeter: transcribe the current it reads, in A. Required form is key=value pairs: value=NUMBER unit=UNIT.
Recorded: value=230 unit=A
